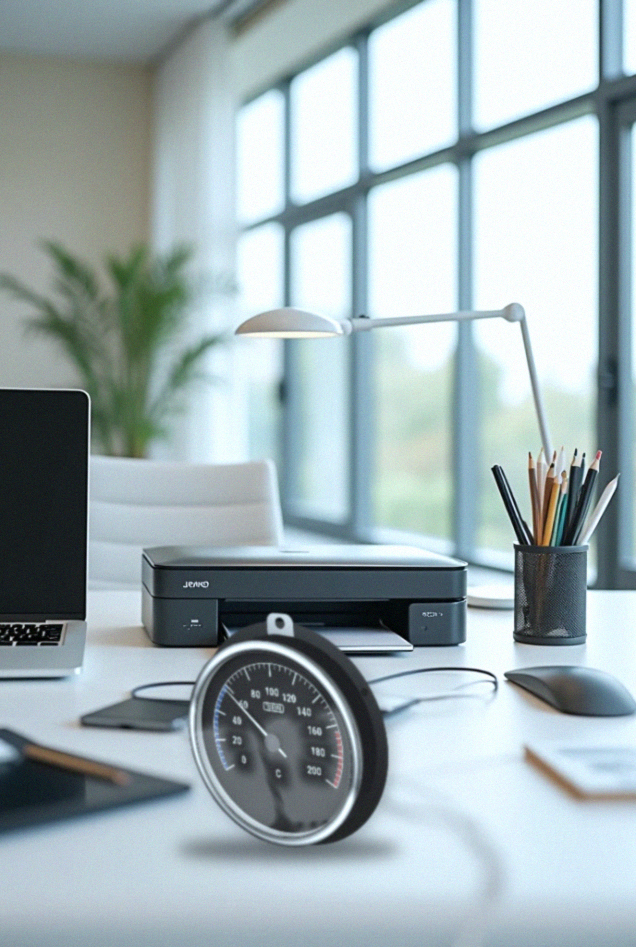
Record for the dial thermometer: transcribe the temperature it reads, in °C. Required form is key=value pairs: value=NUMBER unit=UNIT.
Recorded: value=60 unit=°C
